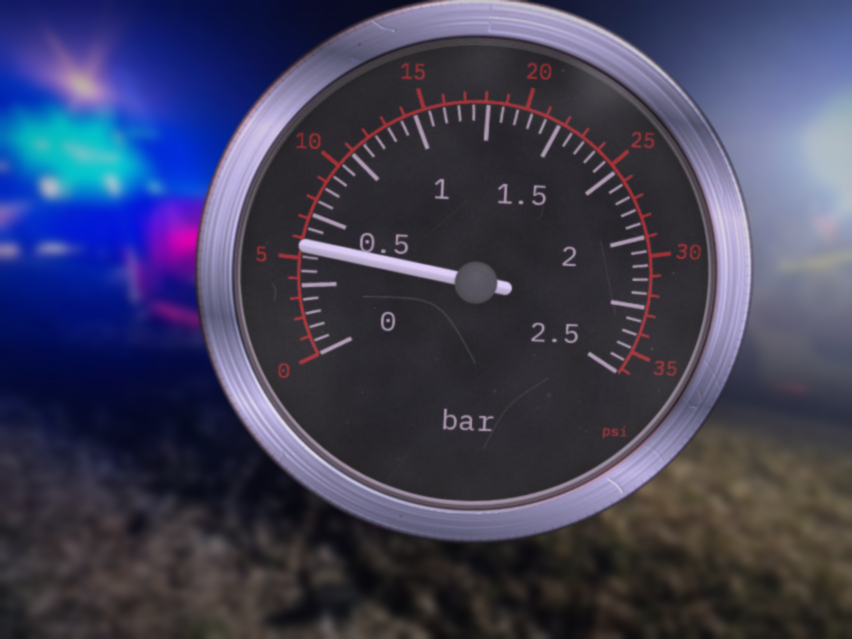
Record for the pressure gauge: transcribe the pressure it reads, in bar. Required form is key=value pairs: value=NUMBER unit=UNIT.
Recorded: value=0.4 unit=bar
